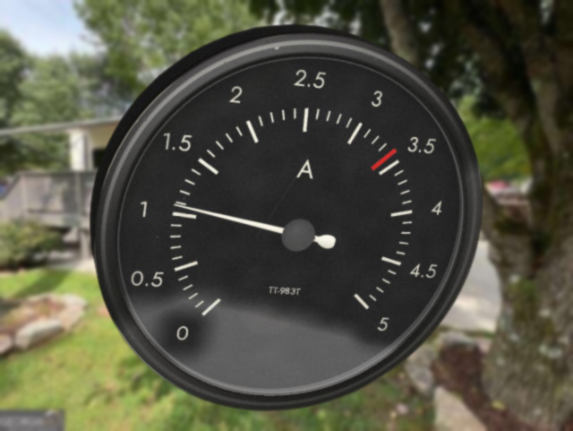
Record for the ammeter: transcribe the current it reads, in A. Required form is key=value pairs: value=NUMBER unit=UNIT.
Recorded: value=1.1 unit=A
